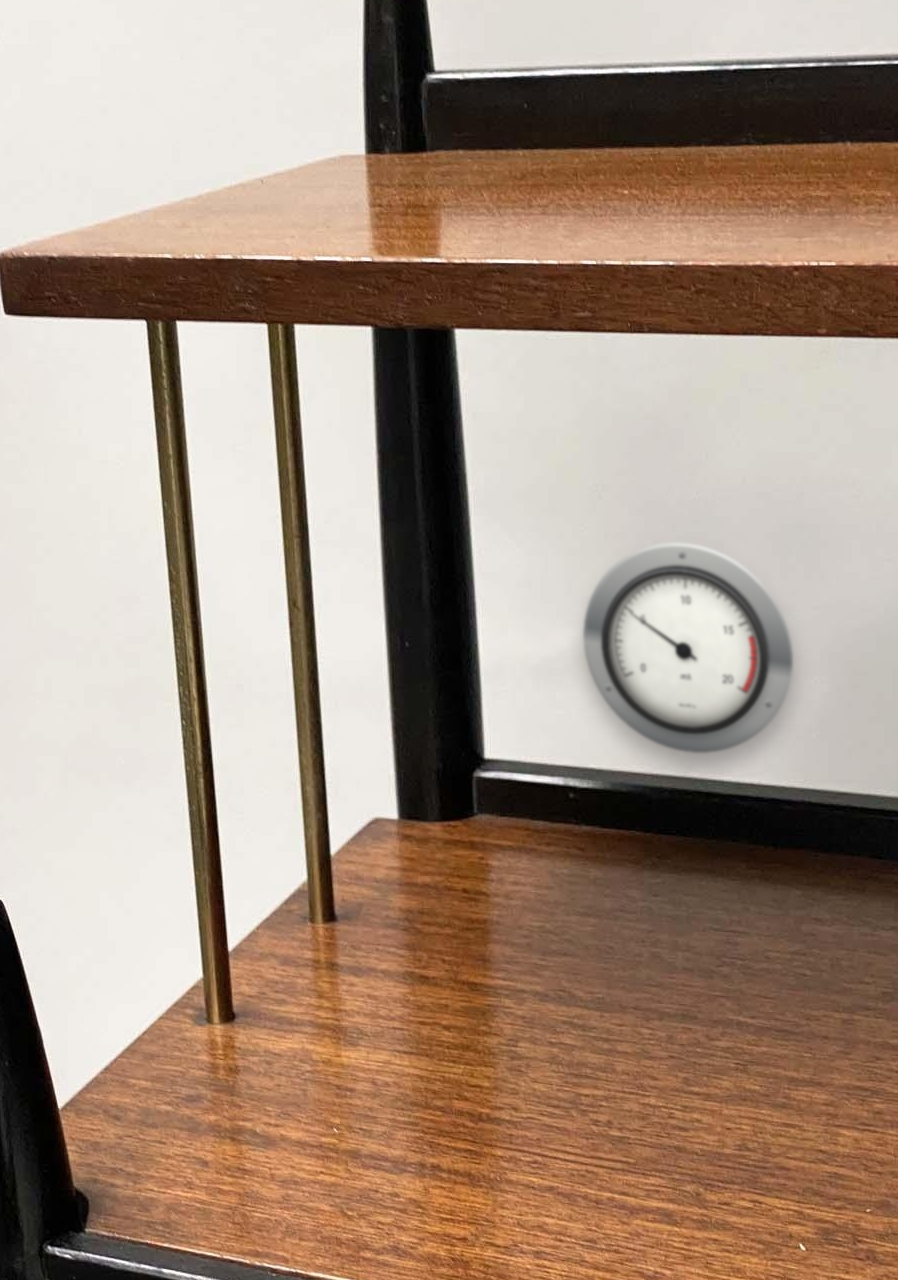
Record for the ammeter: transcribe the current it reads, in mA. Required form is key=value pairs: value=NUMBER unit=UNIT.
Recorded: value=5 unit=mA
